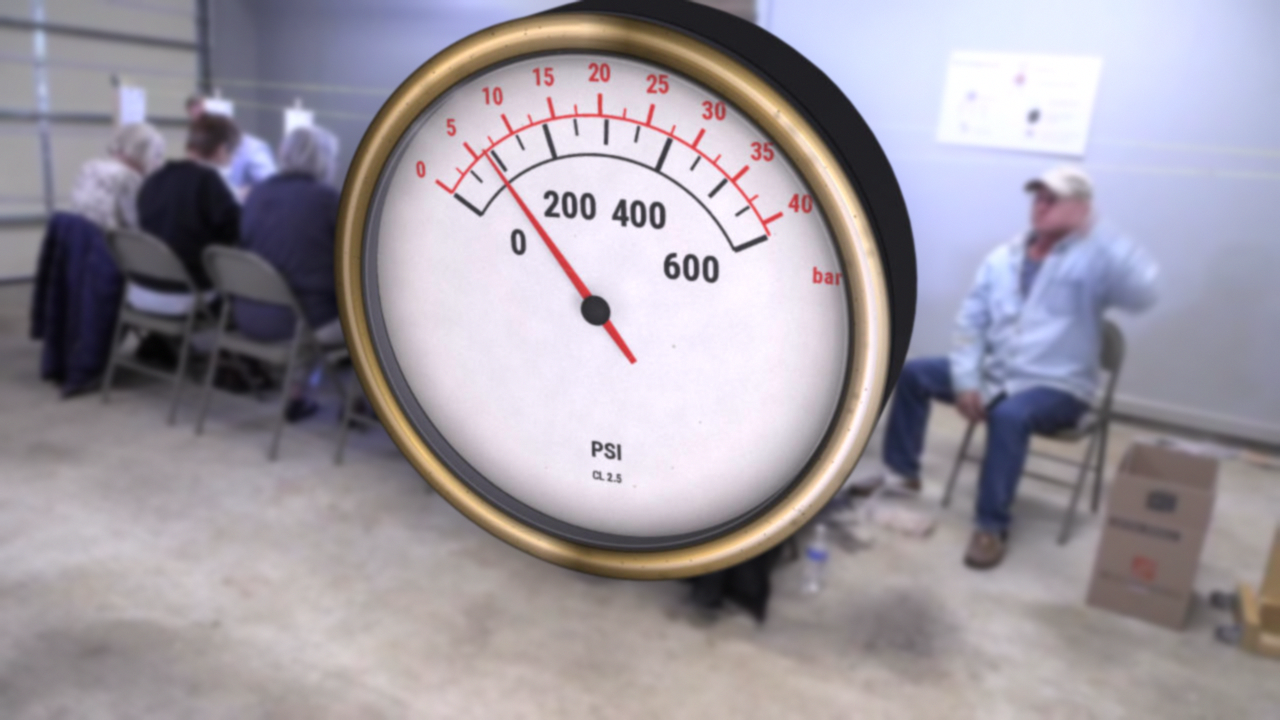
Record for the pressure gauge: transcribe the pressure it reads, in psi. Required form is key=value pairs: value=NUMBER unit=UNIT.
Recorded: value=100 unit=psi
